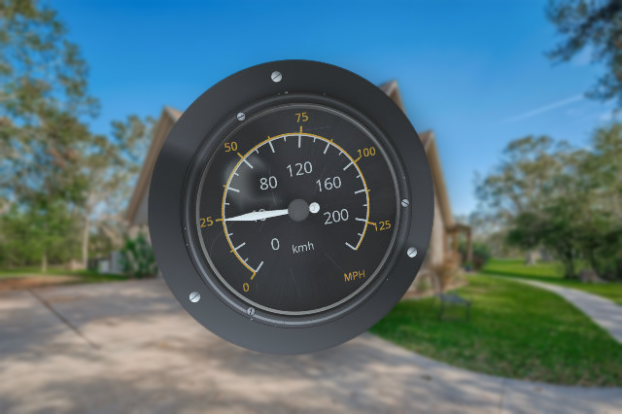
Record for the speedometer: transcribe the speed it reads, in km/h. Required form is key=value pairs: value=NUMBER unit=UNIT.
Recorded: value=40 unit=km/h
